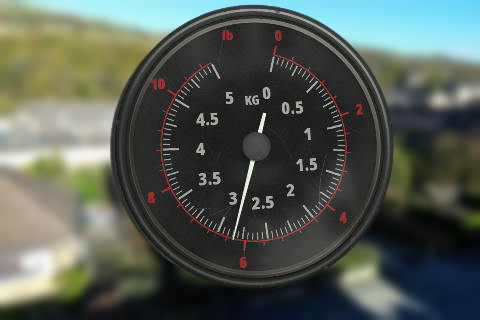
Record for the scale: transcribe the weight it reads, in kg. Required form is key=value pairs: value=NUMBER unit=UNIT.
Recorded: value=2.85 unit=kg
